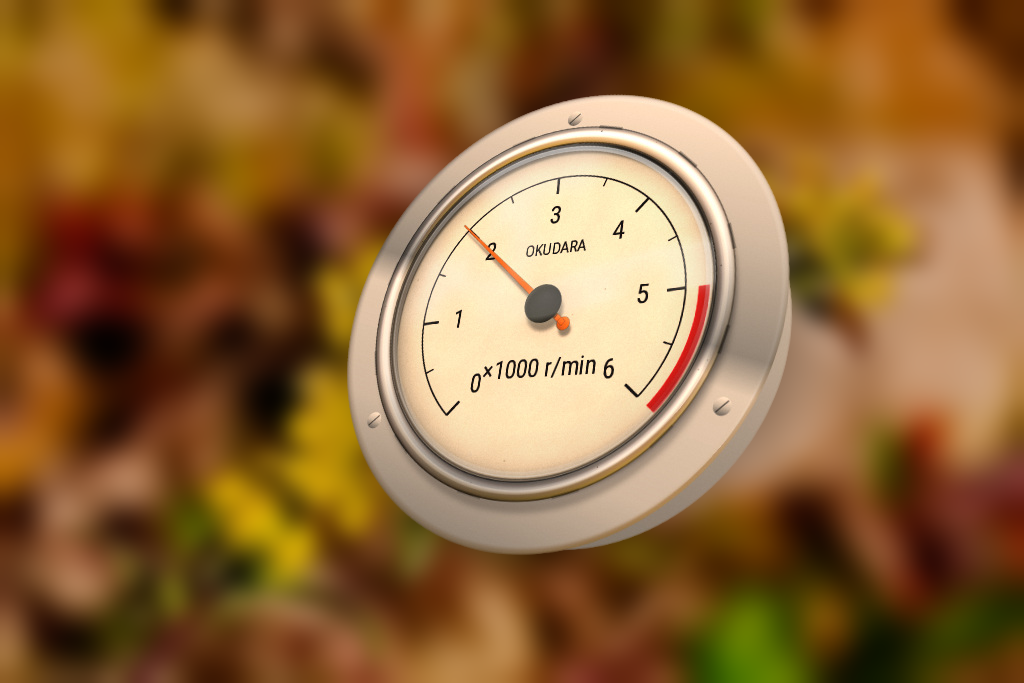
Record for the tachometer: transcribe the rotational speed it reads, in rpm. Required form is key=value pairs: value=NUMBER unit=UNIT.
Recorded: value=2000 unit=rpm
